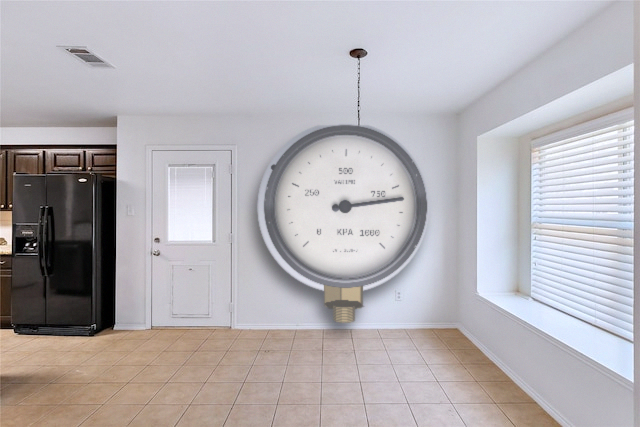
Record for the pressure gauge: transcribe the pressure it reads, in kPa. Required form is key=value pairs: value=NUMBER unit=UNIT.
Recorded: value=800 unit=kPa
